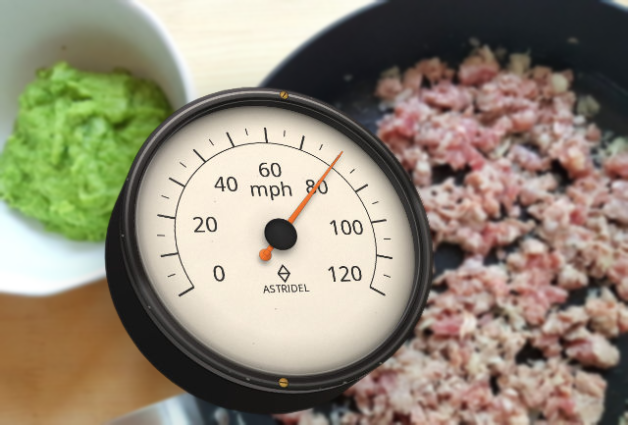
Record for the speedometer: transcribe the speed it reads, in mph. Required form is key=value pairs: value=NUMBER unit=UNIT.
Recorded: value=80 unit=mph
